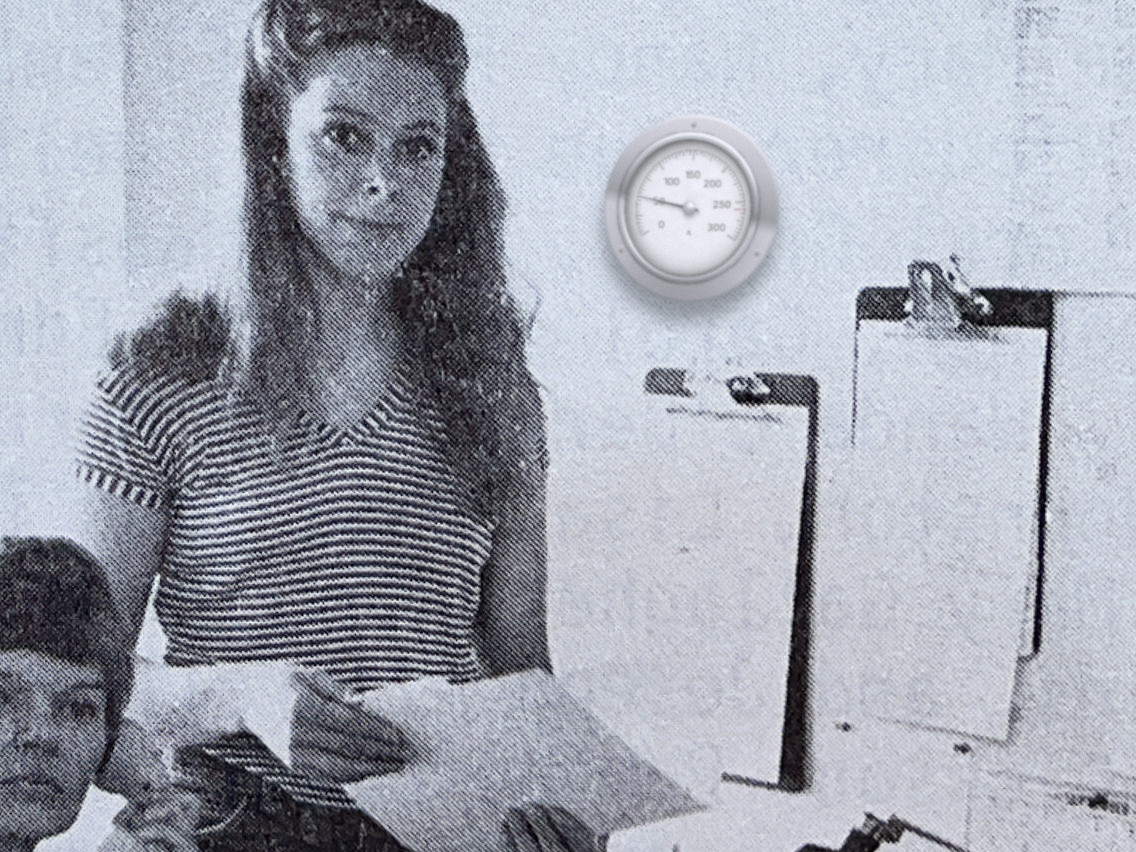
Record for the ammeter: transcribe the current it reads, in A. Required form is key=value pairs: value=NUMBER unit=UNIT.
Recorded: value=50 unit=A
